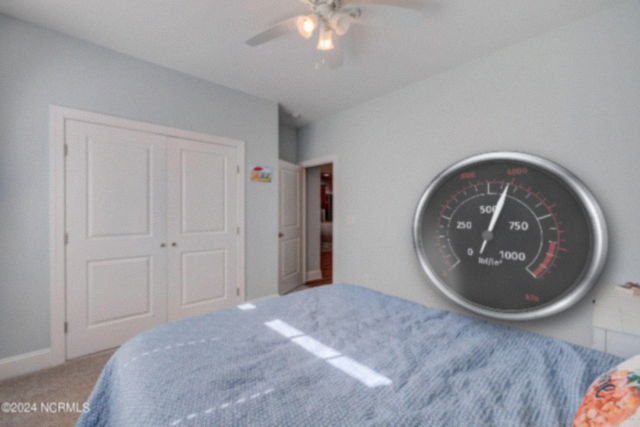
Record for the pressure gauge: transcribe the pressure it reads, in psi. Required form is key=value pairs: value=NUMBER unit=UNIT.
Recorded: value=575 unit=psi
